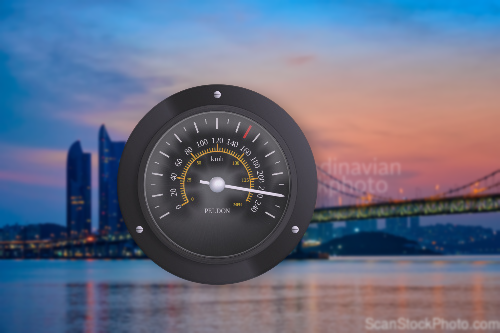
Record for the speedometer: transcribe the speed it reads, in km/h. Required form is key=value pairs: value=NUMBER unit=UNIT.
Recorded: value=220 unit=km/h
